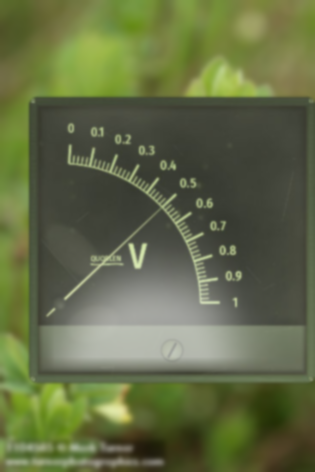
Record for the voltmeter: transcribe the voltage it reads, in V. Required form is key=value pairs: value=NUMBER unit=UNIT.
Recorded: value=0.5 unit=V
